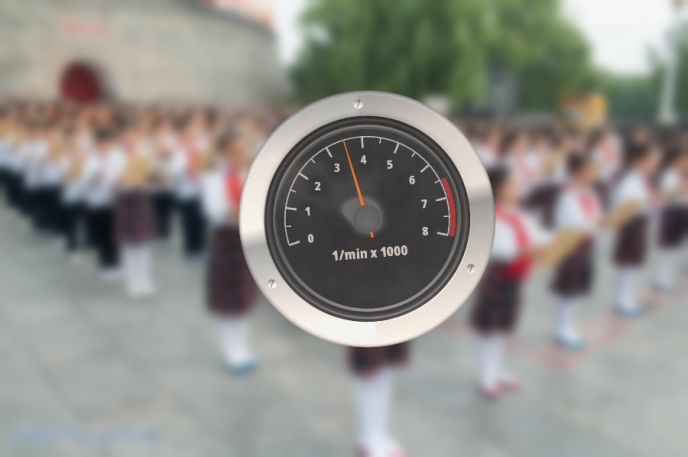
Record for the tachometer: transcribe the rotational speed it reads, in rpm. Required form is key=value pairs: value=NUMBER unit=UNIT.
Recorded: value=3500 unit=rpm
